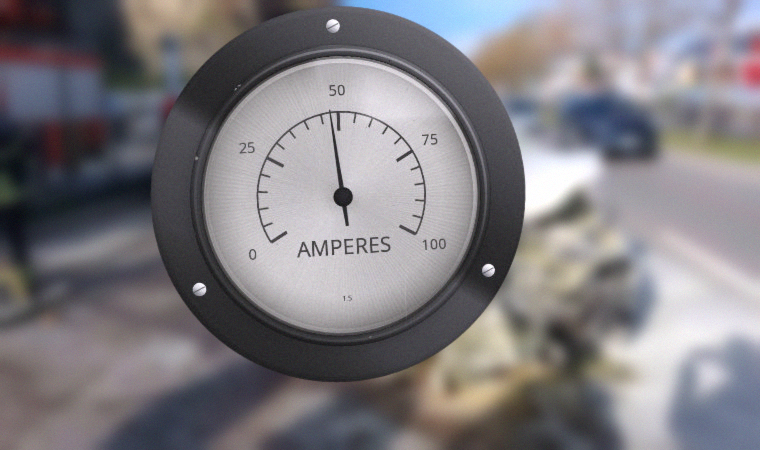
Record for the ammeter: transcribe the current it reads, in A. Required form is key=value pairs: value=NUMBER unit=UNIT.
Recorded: value=47.5 unit=A
